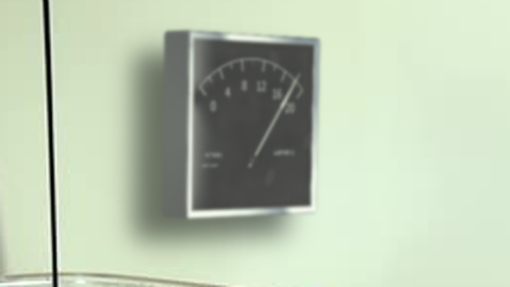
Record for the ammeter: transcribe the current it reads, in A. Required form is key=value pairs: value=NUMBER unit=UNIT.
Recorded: value=18 unit=A
